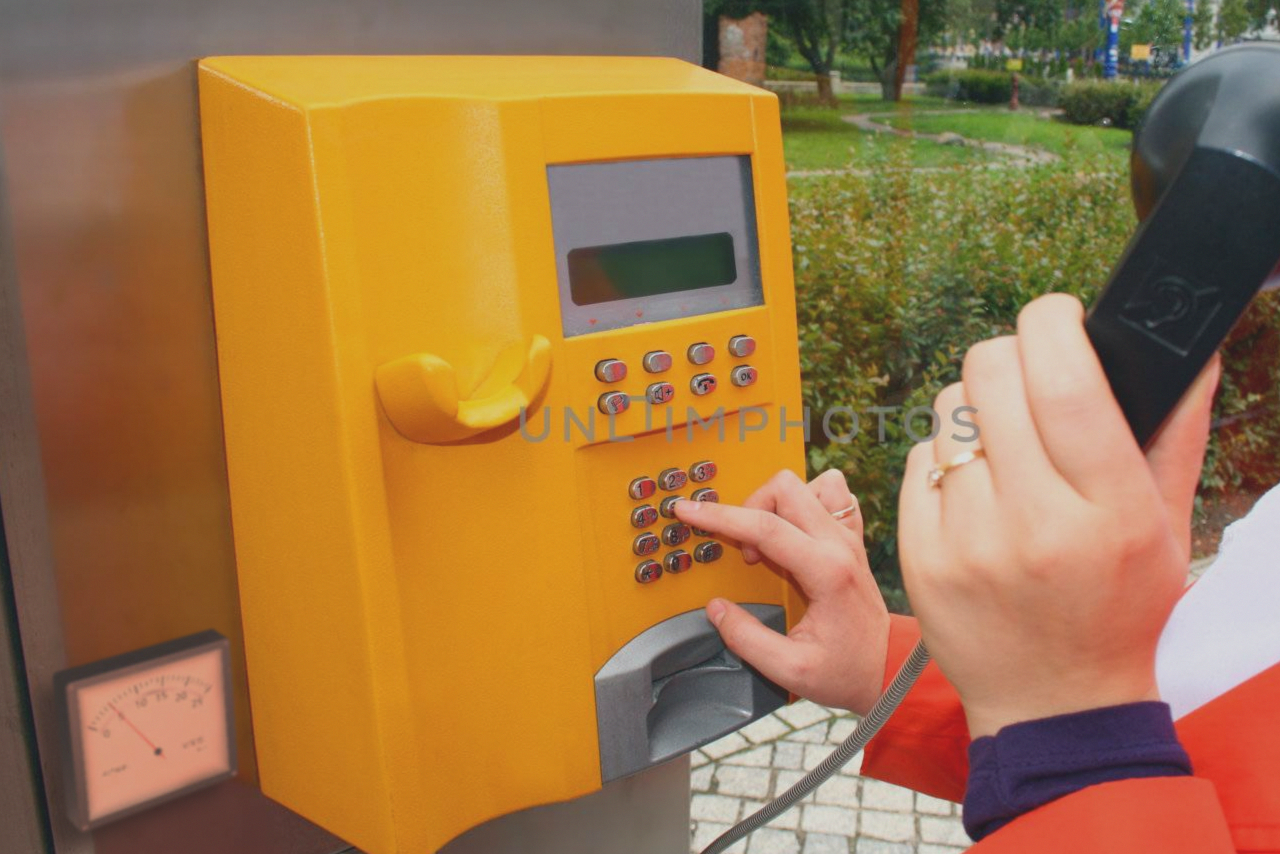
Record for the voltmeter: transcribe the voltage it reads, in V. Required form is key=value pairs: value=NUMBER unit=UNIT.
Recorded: value=5 unit=V
